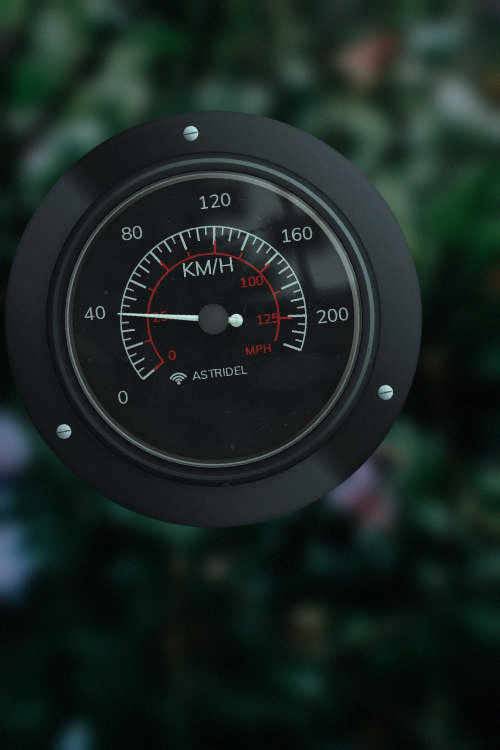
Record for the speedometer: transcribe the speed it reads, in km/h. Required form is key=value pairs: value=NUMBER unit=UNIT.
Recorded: value=40 unit=km/h
